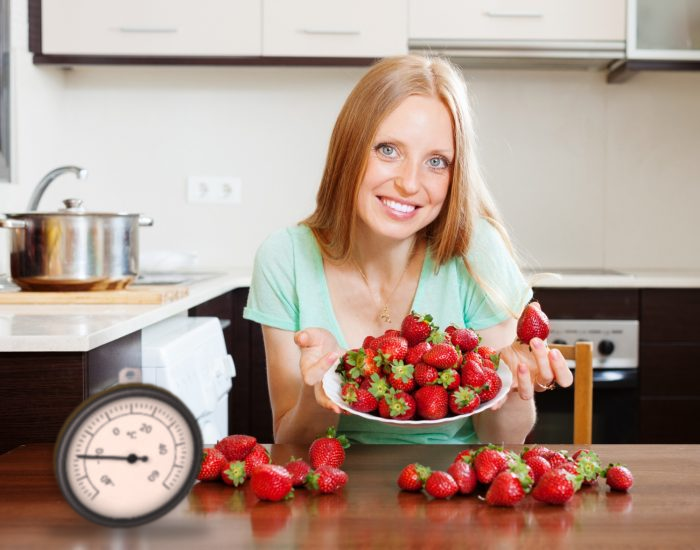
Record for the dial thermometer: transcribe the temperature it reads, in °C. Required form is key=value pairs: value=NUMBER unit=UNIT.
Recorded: value=-20 unit=°C
